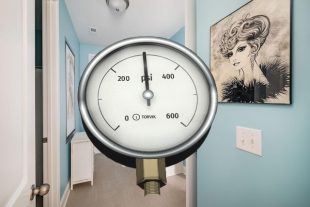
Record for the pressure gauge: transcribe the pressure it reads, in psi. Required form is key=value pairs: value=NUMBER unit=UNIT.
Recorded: value=300 unit=psi
